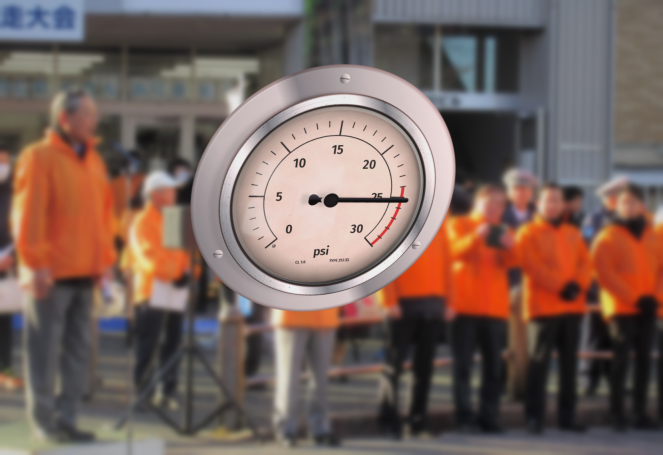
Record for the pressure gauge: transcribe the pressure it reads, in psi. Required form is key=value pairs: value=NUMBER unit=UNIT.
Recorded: value=25 unit=psi
